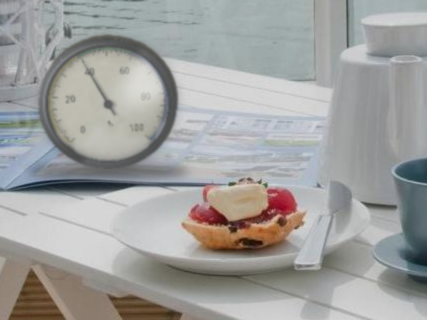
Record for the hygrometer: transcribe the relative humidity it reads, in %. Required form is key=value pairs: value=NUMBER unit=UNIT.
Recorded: value=40 unit=%
